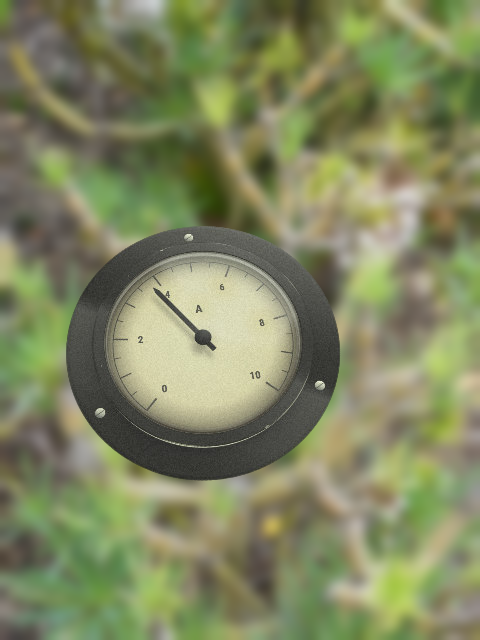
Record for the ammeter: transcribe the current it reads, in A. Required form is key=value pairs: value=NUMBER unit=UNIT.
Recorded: value=3.75 unit=A
